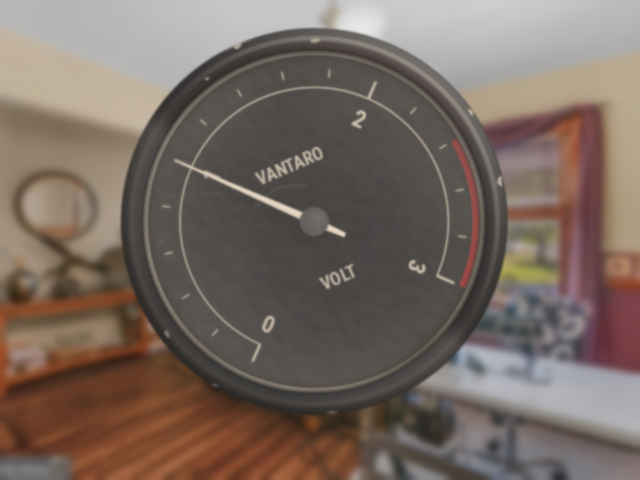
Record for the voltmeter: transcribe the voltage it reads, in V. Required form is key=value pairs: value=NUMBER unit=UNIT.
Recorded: value=1 unit=V
